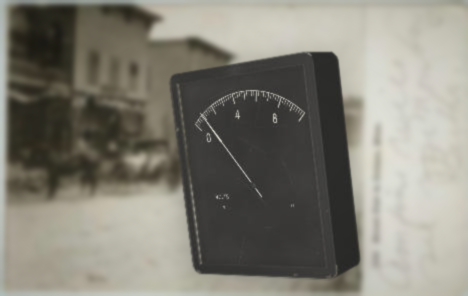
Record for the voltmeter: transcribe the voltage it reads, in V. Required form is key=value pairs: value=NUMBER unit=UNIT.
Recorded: value=1 unit=V
